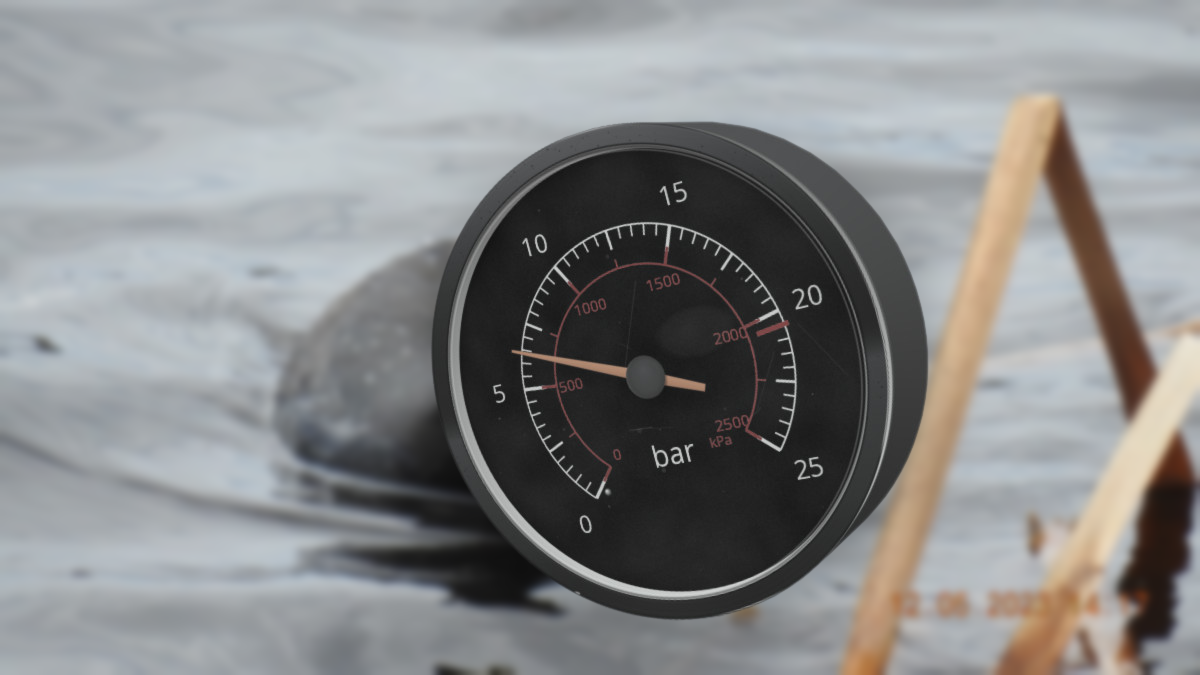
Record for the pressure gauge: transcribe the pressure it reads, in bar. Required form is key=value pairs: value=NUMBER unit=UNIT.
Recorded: value=6.5 unit=bar
